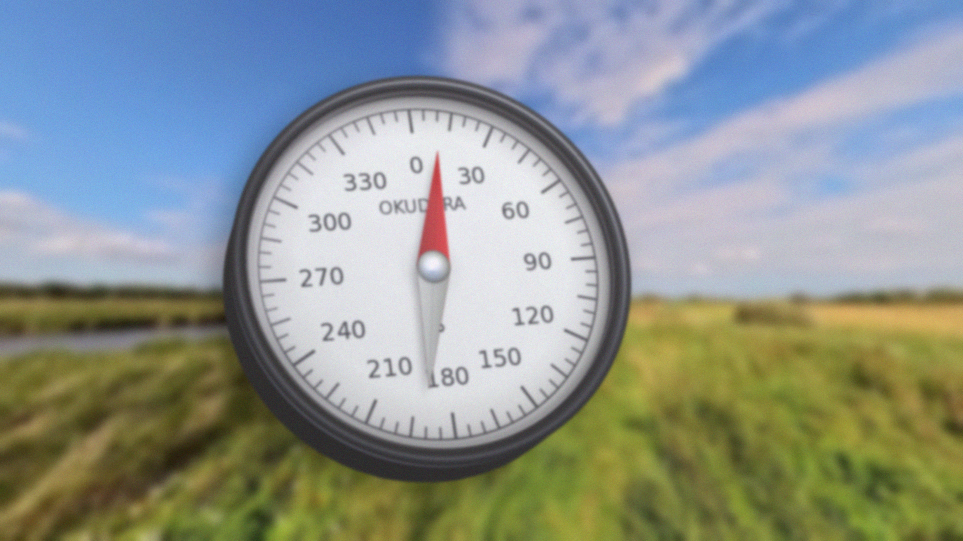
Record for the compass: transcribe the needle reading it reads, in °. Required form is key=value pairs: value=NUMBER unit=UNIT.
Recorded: value=10 unit=°
